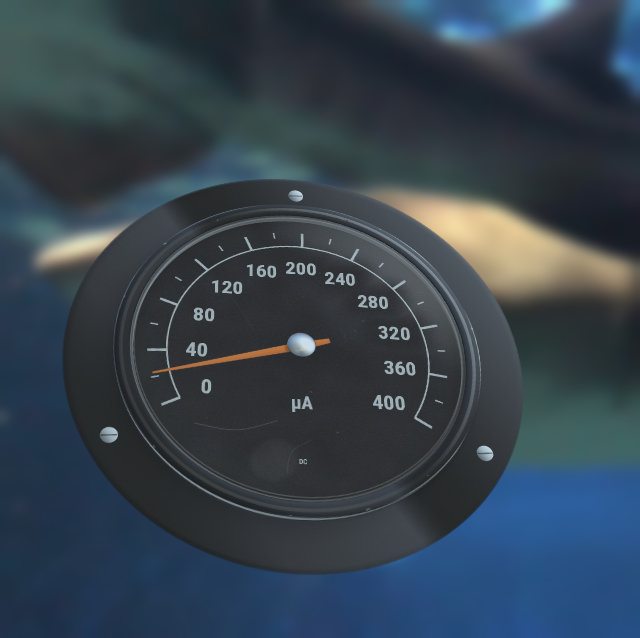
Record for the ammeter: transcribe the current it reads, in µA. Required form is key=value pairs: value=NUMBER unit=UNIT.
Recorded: value=20 unit=µA
